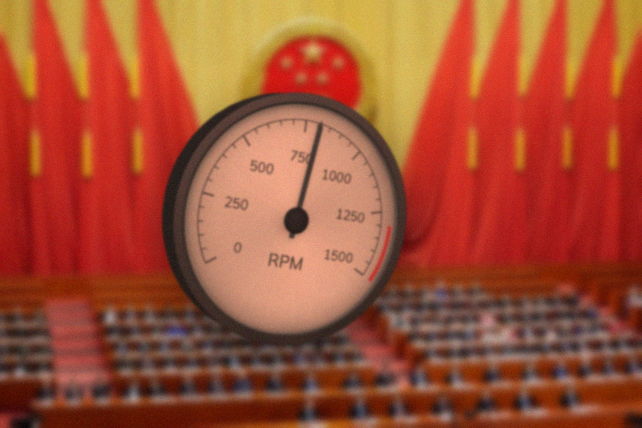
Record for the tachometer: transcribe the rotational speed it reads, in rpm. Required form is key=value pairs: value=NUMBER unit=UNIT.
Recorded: value=800 unit=rpm
